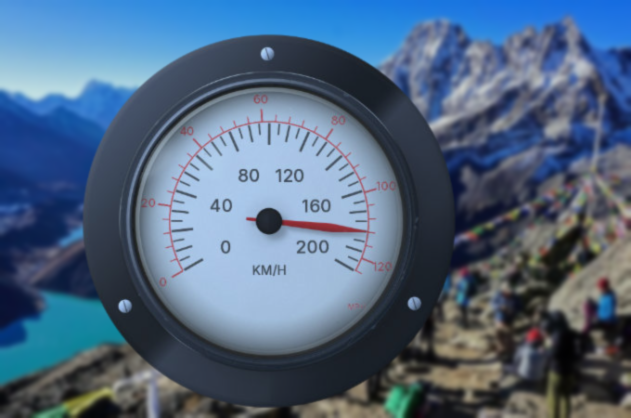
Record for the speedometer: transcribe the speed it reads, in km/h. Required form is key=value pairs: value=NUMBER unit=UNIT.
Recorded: value=180 unit=km/h
